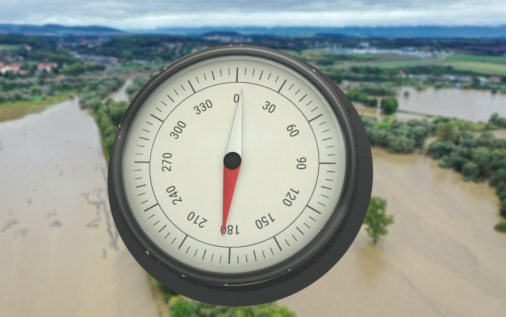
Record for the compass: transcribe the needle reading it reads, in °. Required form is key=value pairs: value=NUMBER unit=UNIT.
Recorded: value=185 unit=°
